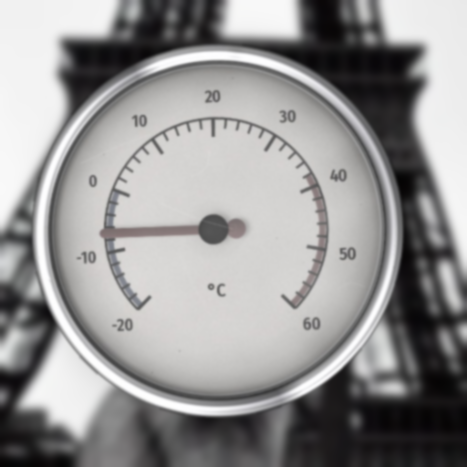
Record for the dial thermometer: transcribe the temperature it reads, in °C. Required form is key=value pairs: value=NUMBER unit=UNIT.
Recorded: value=-7 unit=°C
